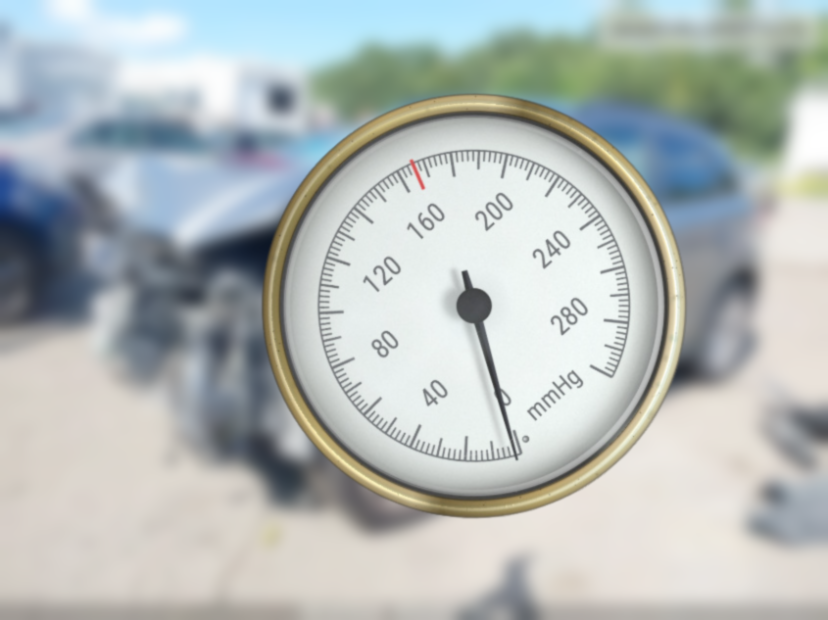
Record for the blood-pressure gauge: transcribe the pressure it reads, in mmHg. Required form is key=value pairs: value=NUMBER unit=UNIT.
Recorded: value=2 unit=mmHg
